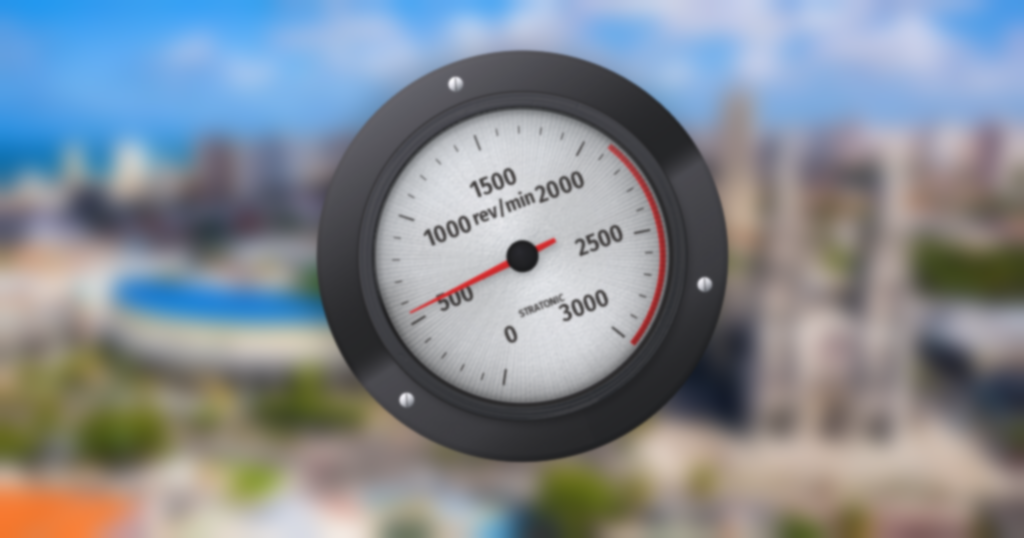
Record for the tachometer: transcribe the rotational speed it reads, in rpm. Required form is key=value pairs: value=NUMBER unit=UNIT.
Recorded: value=550 unit=rpm
